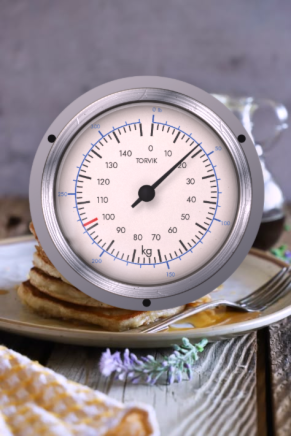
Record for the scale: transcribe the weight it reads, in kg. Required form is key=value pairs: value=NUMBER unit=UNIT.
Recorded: value=18 unit=kg
